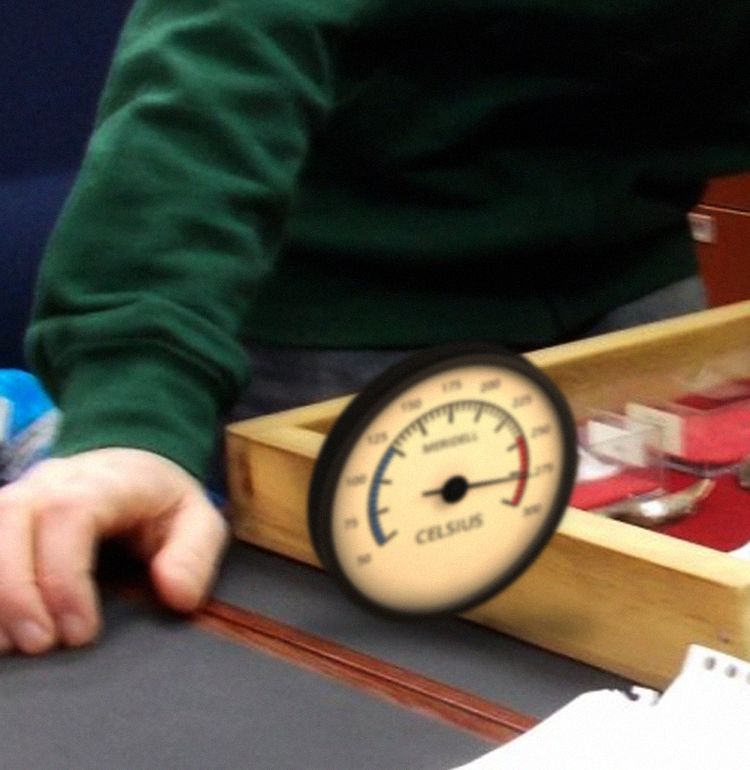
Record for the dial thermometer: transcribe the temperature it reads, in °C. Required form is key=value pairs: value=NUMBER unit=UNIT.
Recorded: value=275 unit=°C
